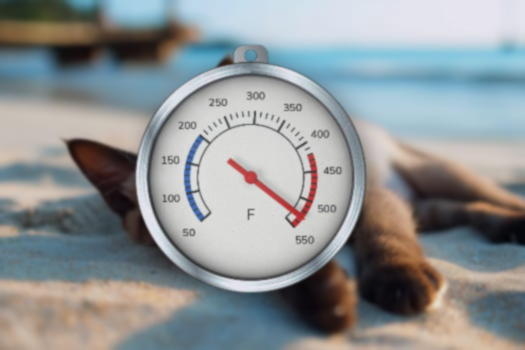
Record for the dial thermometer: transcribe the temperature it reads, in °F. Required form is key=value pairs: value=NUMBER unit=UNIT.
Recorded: value=530 unit=°F
